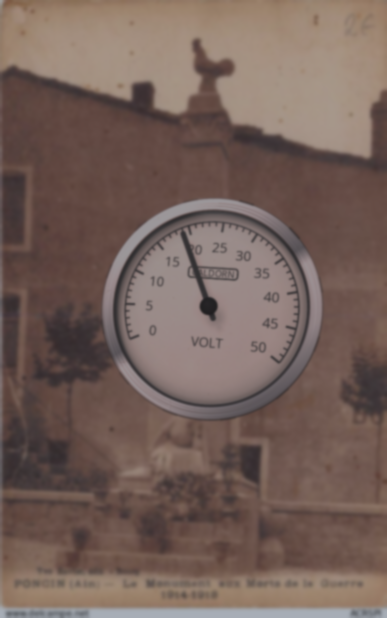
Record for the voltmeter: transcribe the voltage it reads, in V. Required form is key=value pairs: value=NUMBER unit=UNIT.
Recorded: value=19 unit=V
